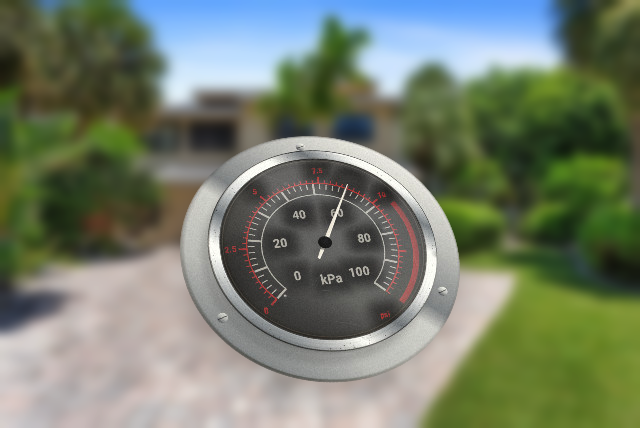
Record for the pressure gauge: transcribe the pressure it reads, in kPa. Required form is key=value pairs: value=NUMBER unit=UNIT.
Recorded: value=60 unit=kPa
